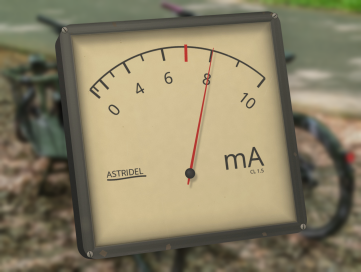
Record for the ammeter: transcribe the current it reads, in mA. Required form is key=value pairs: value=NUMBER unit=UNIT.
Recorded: value=8 unit=mA
